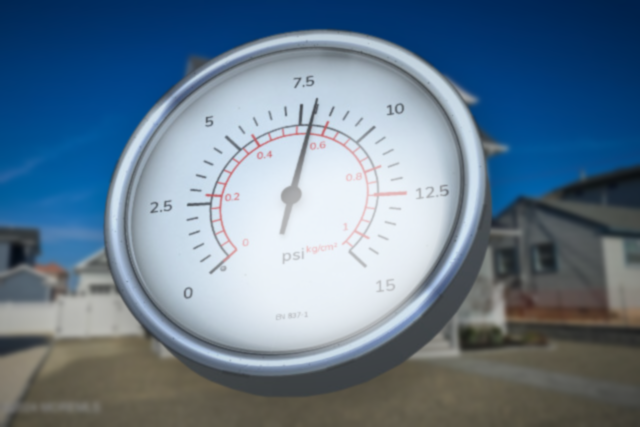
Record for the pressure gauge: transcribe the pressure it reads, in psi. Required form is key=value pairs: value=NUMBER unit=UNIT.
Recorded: value=8 unit=psi
